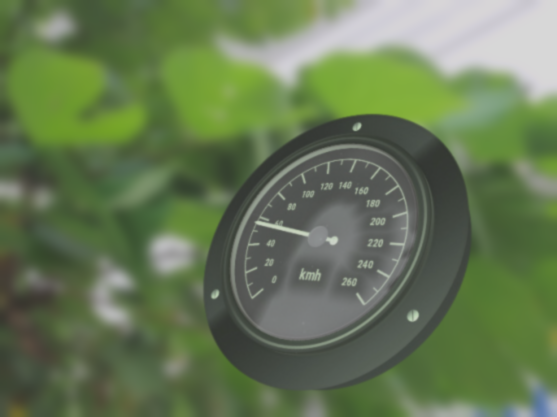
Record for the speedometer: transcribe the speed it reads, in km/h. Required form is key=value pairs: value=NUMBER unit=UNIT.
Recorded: value=55 unit=km/h
